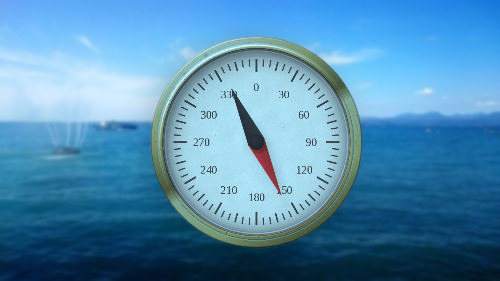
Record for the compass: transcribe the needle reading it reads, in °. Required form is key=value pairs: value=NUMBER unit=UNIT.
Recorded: value=155 unit=°
